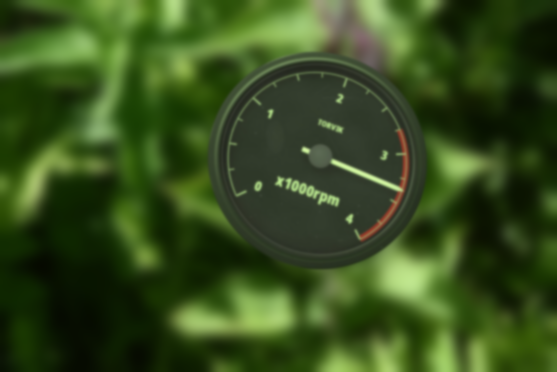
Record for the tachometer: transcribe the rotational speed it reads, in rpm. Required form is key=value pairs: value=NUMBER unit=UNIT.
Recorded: value=3375 unit=rpm
